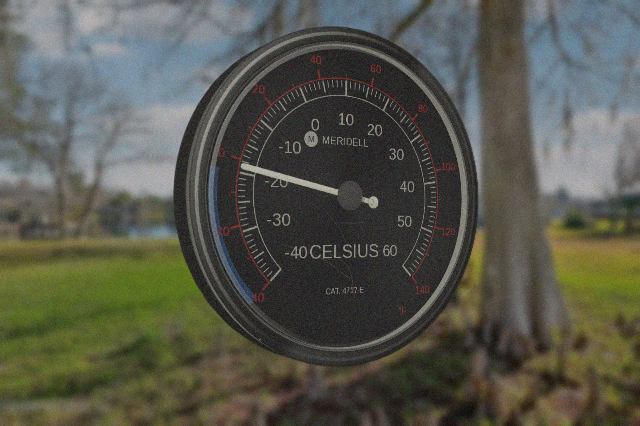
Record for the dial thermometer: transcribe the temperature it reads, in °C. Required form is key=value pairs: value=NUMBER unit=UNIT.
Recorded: value=-19 unit=°C
